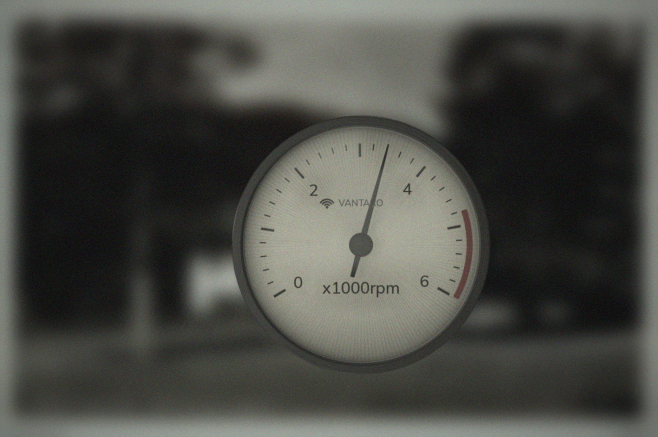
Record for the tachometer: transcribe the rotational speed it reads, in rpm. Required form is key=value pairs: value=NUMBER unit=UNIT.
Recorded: value=3400 unit=rpm
